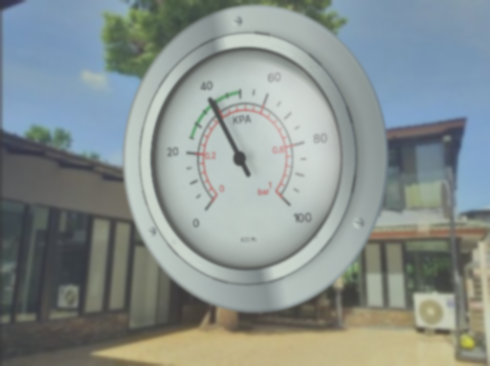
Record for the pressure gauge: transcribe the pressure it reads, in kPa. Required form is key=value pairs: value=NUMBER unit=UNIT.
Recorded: value=40 unit=kPa
